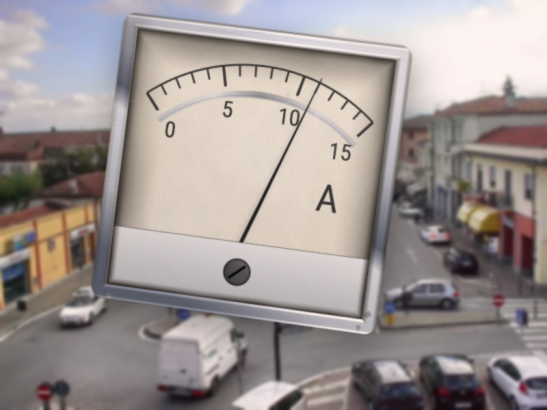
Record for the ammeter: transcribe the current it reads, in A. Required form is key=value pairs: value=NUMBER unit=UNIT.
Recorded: value=11 unit=A
